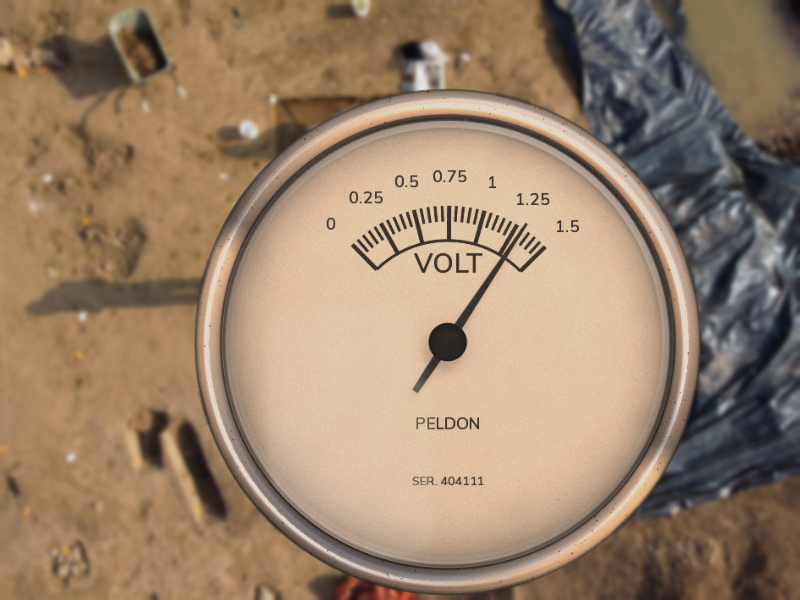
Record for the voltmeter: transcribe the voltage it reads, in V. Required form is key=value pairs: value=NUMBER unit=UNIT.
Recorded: value=1.3 unit=V
